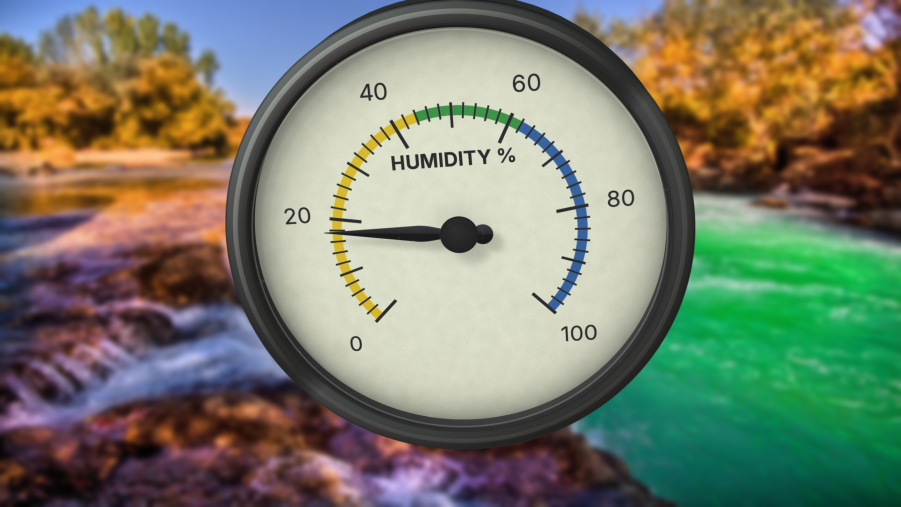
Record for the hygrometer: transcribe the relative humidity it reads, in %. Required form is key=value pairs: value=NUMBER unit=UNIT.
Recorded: value=18 unit=%
